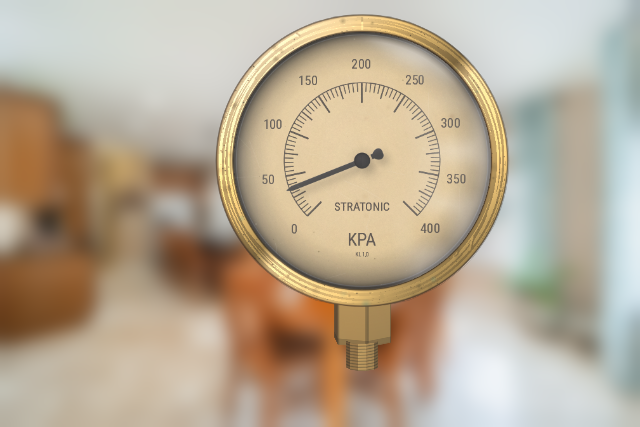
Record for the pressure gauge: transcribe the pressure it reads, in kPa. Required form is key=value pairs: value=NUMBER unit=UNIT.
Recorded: value=35 unit=kPa
